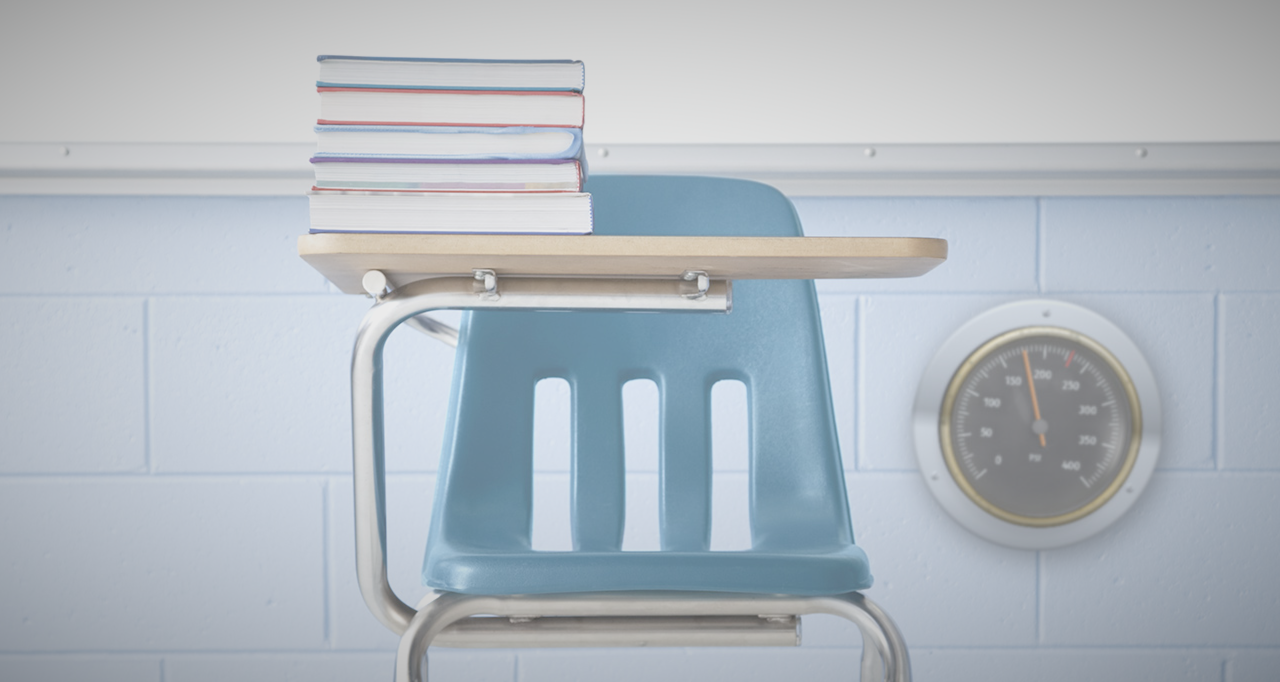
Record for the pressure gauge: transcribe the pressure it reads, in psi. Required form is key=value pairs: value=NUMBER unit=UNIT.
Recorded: value=175 unit=psi
